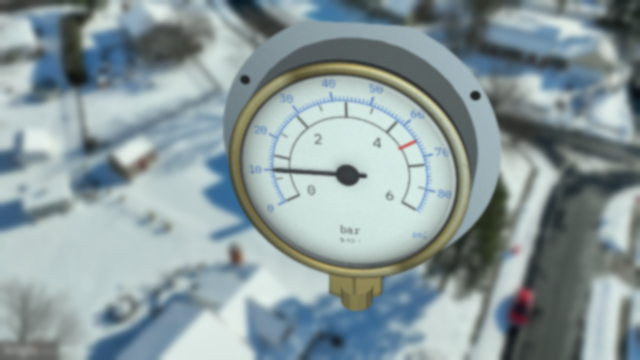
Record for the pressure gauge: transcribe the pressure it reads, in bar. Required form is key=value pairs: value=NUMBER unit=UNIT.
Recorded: value=0.75 unit=bar
